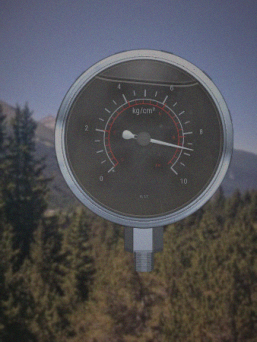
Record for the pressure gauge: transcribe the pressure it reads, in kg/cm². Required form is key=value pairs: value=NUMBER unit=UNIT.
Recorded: value=8.75 unit=kg/cm²
